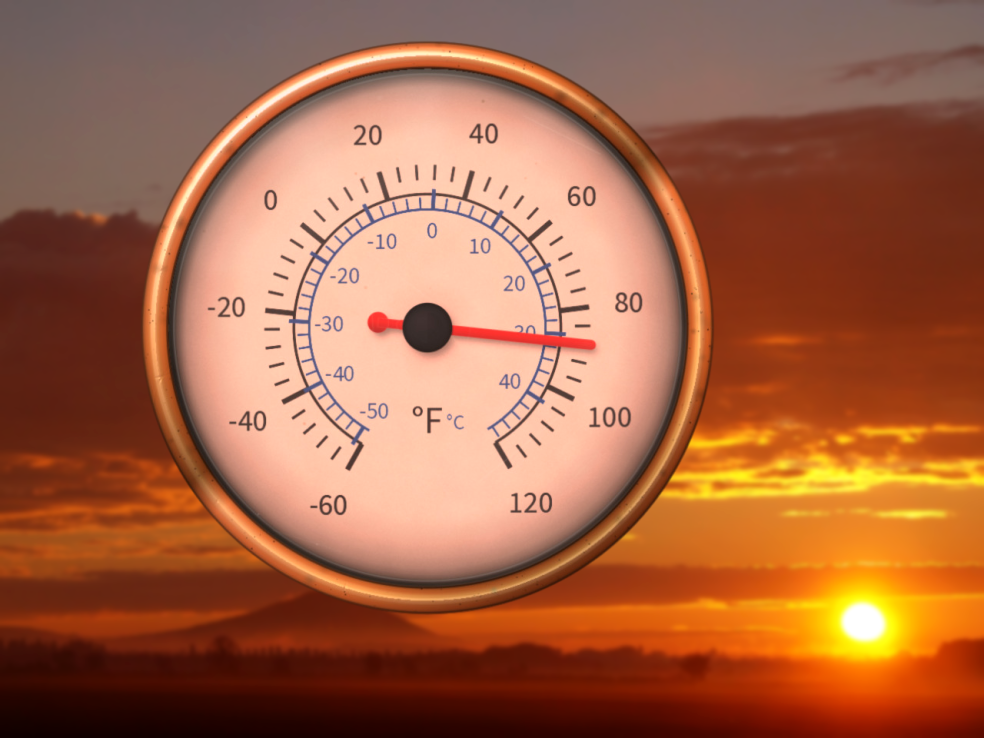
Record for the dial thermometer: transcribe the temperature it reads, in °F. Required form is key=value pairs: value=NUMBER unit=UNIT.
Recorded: value=88 unit=°F
